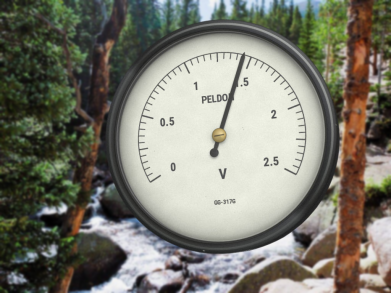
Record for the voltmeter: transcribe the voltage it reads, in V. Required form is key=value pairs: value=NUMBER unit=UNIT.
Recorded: value=1.45 unit=V
